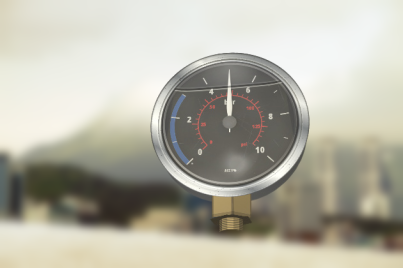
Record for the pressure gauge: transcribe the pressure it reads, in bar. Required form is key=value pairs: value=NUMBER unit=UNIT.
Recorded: value=5 unit=bar
